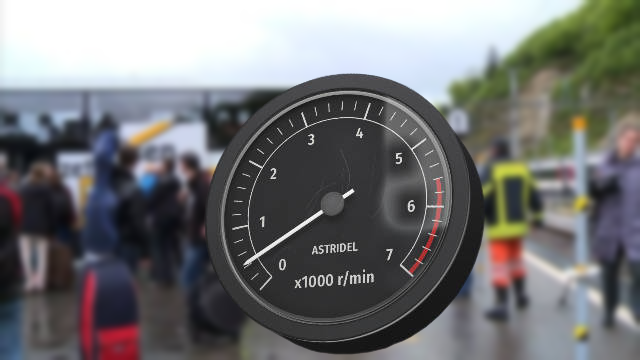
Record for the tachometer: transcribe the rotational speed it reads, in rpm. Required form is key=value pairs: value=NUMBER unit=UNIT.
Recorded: value=400 unit=rpm
